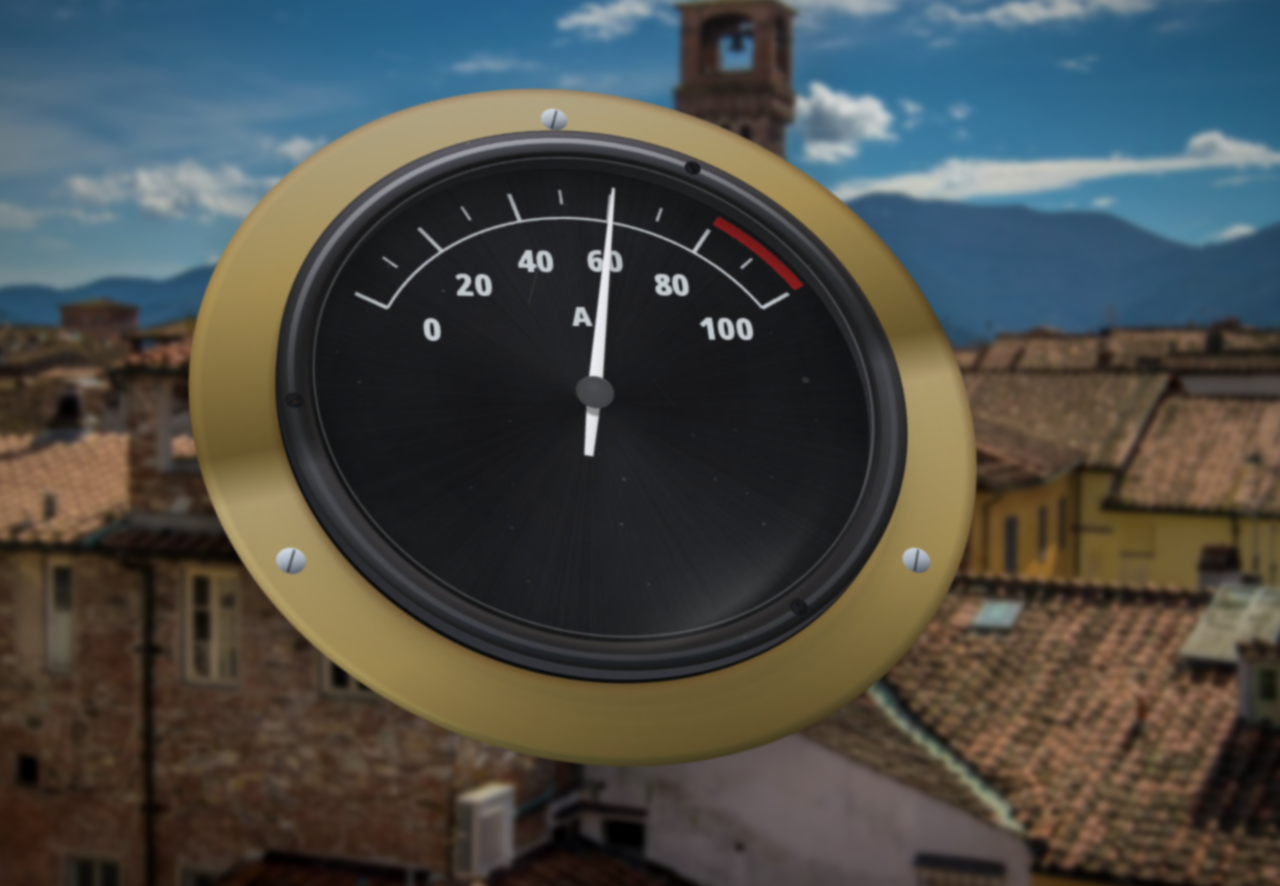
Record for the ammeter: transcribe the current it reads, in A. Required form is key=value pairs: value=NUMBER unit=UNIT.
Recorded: value=60 unit=A
